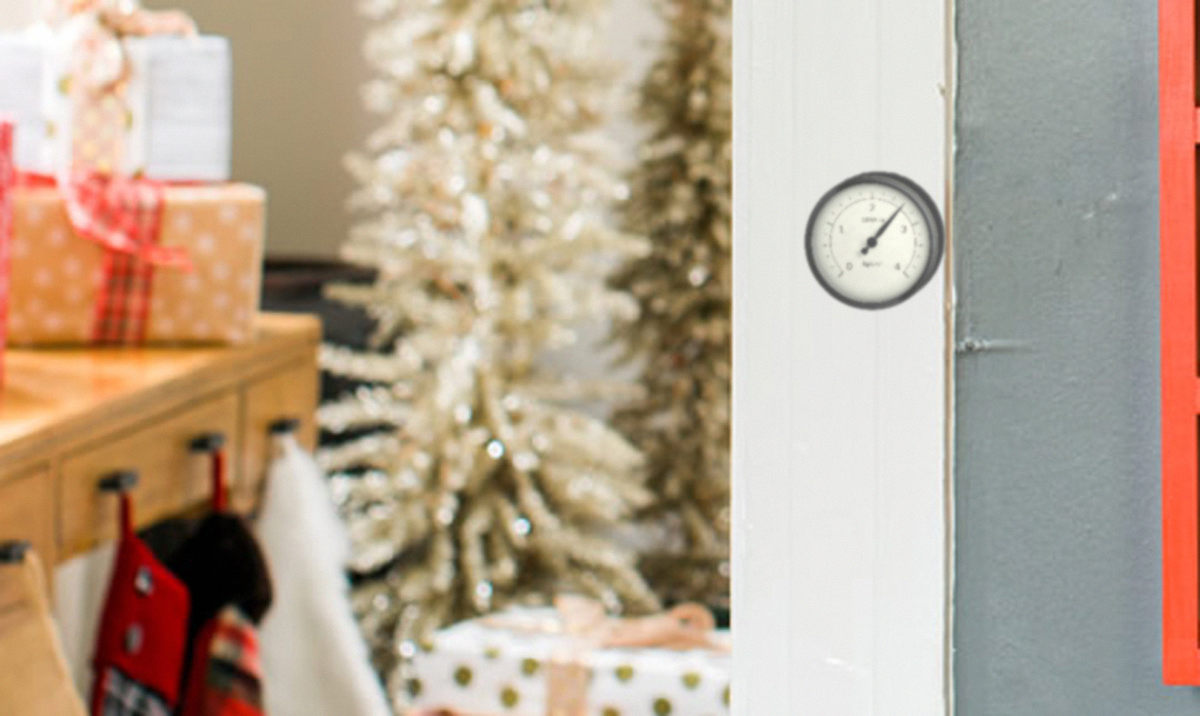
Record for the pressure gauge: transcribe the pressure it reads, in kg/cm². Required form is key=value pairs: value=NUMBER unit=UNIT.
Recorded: value=2.6 unit=kg/cm²
